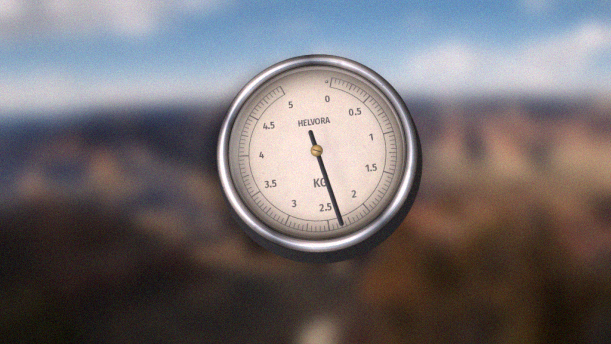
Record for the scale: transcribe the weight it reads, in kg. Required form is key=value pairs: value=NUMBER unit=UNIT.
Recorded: value=2.35 unit=kg
